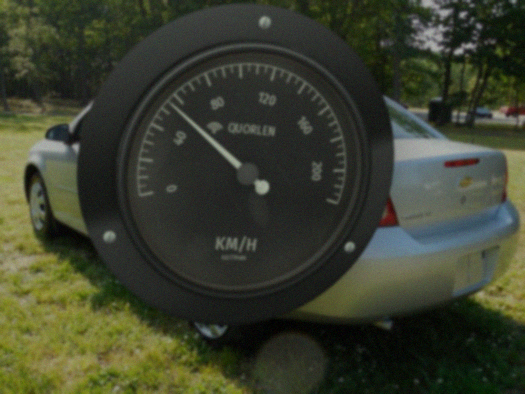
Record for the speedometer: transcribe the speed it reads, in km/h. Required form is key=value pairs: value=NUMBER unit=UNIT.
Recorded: value=55 unit=km/h
